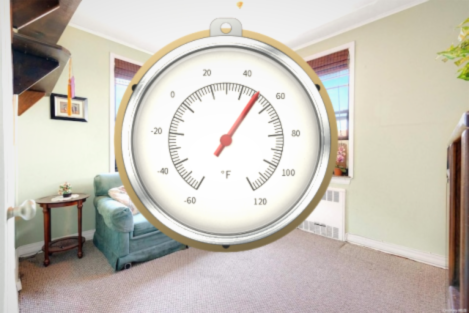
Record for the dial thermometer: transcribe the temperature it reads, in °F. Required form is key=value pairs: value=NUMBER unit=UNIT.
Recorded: value=50 unit=°F
